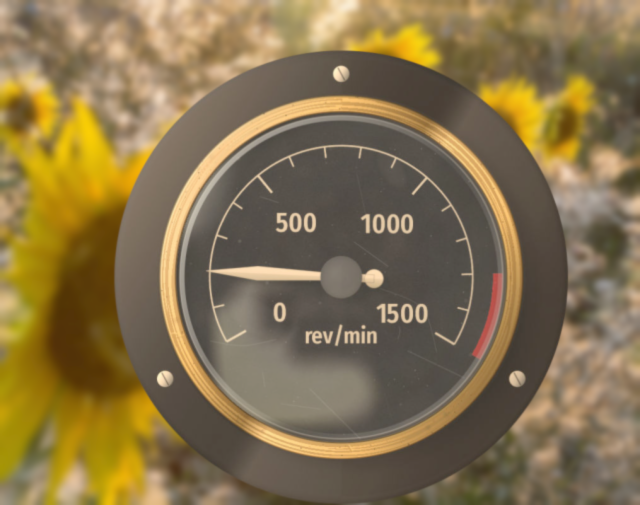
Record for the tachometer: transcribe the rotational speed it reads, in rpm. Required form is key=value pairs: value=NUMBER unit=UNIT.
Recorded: value=200 unit=rpm
